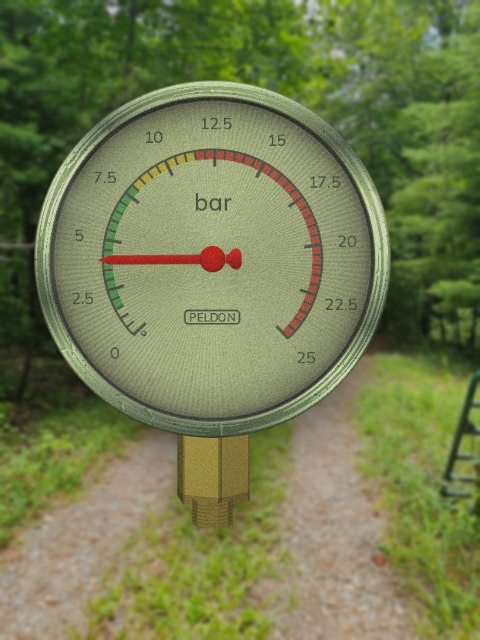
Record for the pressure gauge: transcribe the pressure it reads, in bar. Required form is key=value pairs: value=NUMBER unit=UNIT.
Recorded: value=4 unit=bar
